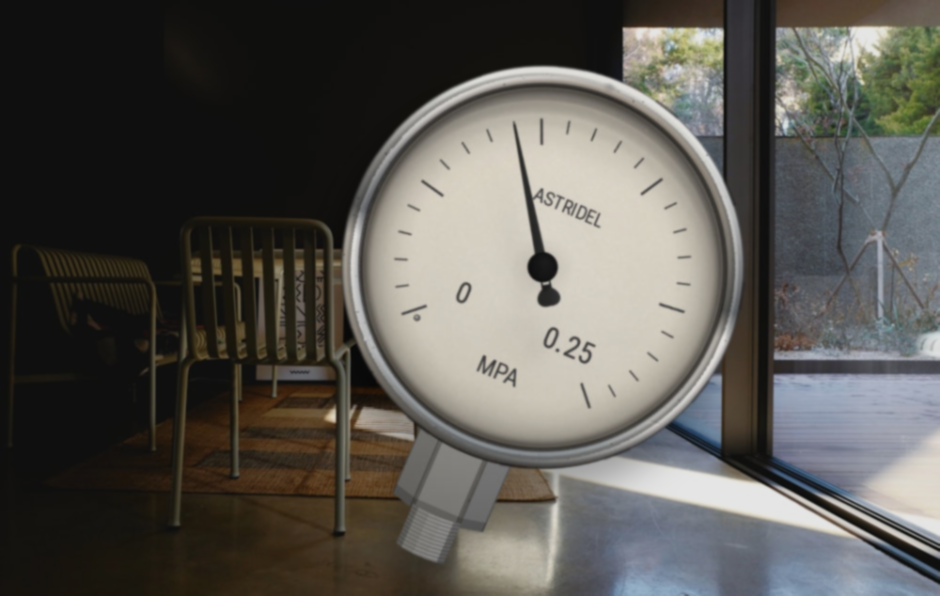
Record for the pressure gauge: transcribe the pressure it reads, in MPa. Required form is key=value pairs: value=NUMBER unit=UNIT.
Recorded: value=0.09 unit=MPa
